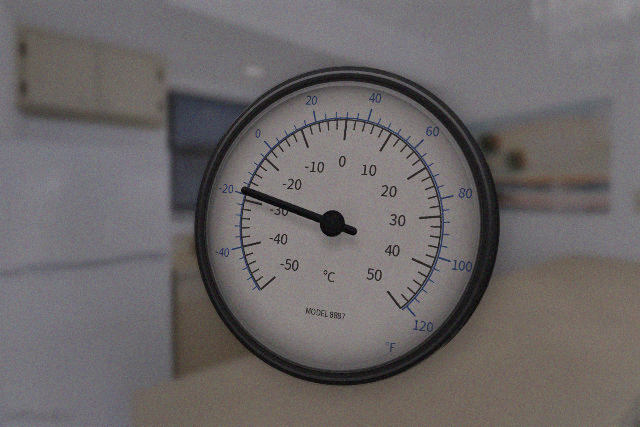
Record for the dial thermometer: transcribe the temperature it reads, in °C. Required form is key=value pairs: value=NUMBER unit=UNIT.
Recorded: value=-28 unit=°C
